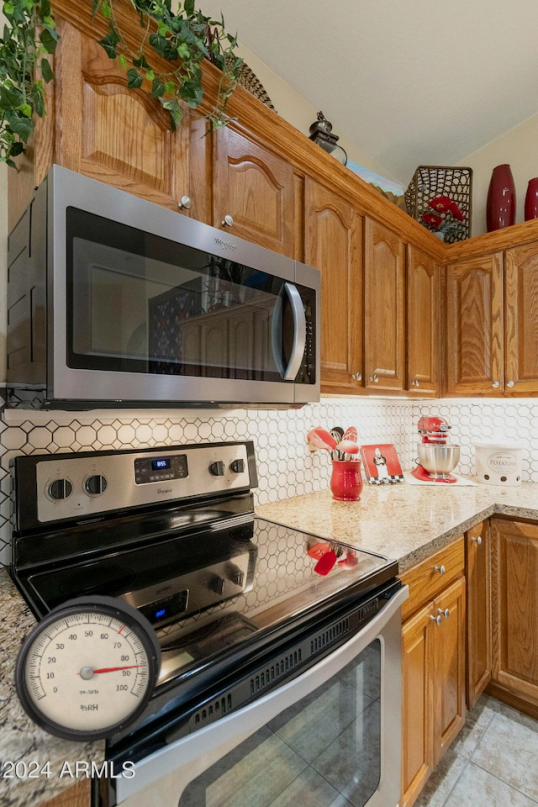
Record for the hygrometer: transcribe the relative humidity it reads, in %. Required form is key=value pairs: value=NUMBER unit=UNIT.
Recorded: value=85 unit=%
